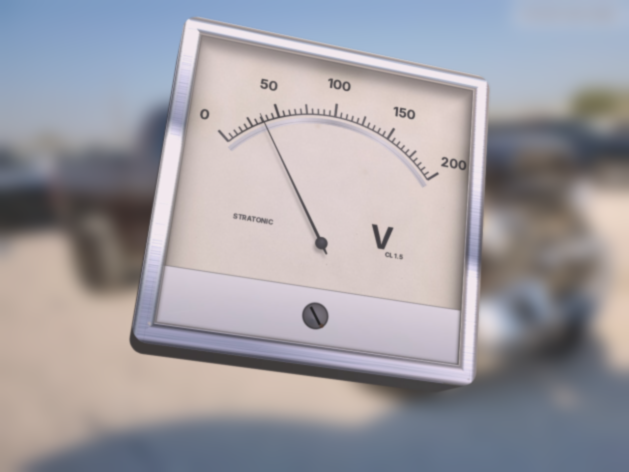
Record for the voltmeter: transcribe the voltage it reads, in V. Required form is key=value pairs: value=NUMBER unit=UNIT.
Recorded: value=35 unit=V
